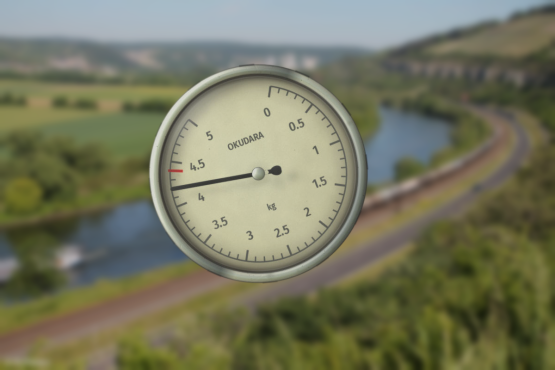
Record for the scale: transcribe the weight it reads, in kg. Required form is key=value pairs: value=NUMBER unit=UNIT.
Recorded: value=4.2 unit=kg
